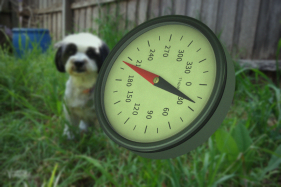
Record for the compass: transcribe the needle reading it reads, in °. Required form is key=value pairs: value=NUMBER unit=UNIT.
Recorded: value=202.5 unit=°
